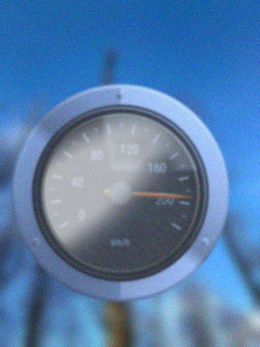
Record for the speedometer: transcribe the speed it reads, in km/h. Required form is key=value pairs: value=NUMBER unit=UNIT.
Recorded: value=195 unit=km/h
